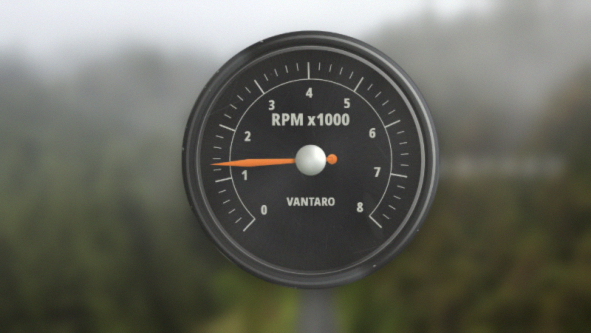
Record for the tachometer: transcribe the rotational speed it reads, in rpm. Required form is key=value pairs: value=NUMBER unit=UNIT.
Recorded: value=1300 unit=rpm
